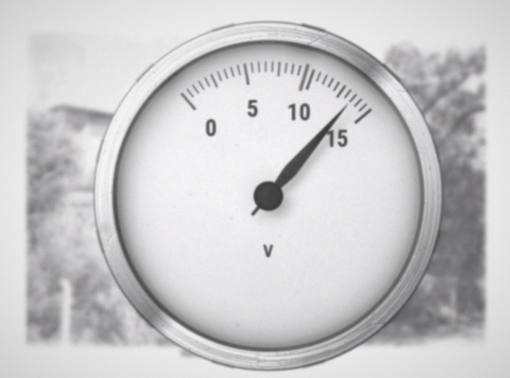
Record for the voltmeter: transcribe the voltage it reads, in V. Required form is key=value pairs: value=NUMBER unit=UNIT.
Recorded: value=13.5 unit=V
